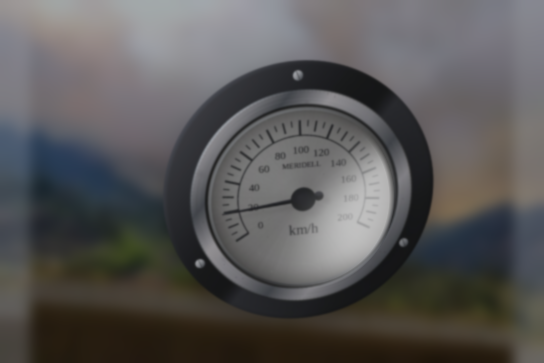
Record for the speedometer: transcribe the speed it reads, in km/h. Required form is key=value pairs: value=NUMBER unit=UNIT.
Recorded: value=20 unit=km/h
